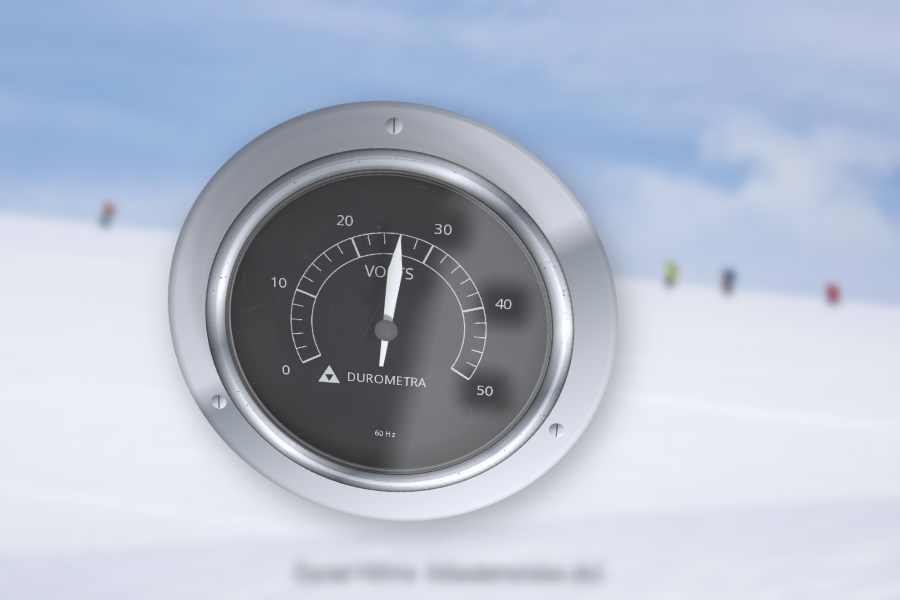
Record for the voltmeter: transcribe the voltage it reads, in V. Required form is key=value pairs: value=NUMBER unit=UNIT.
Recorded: value=26 unit=V
